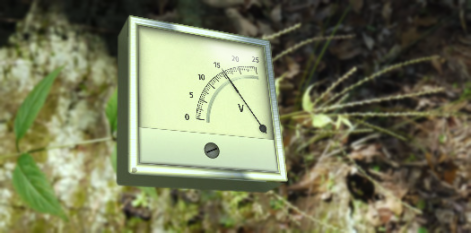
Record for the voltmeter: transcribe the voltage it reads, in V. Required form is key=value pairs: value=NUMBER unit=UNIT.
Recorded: value=15 unit=V
